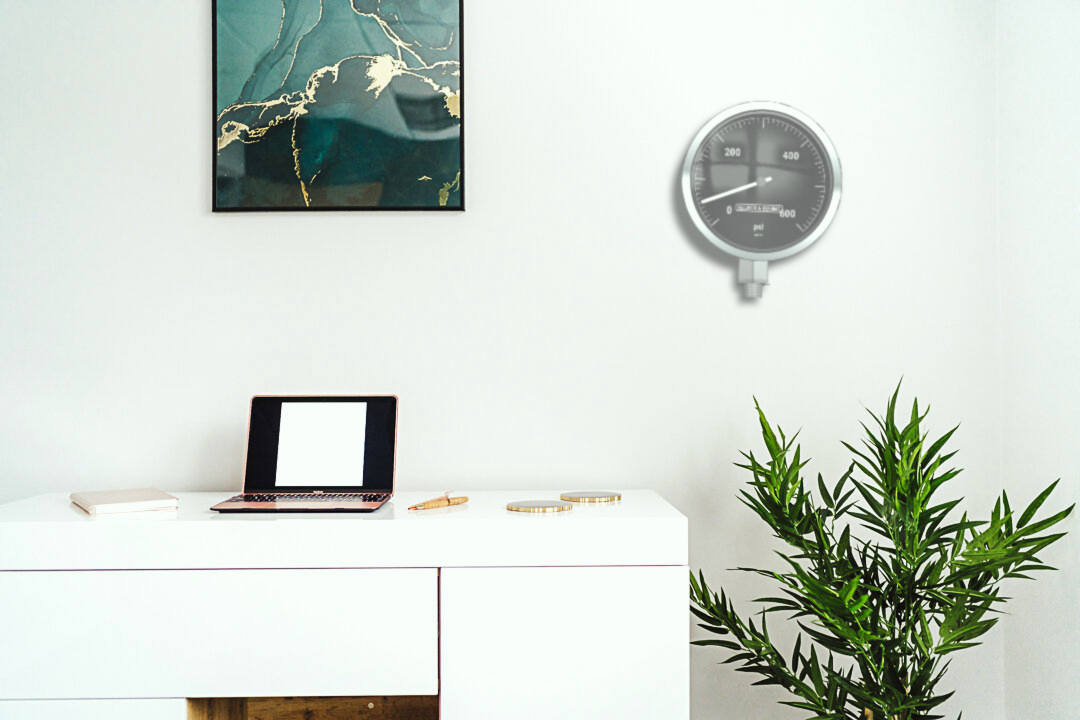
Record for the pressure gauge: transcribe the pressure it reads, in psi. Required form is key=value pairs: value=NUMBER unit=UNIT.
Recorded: value=50 unit=psi
